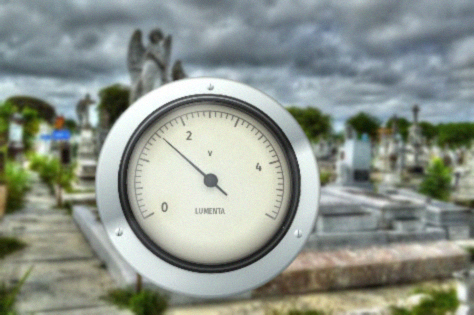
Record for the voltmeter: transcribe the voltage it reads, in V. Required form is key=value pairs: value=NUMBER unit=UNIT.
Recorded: value=1.5 unit=V
